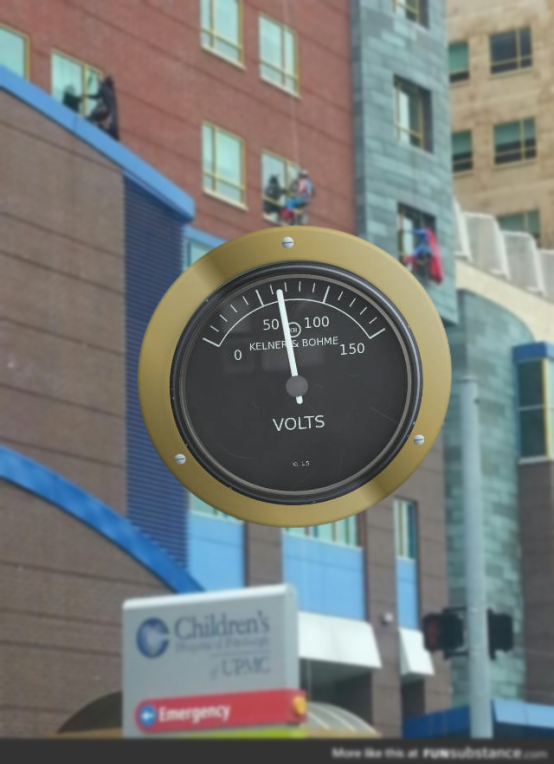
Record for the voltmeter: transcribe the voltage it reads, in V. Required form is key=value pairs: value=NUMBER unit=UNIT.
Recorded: value=65 unit=V
